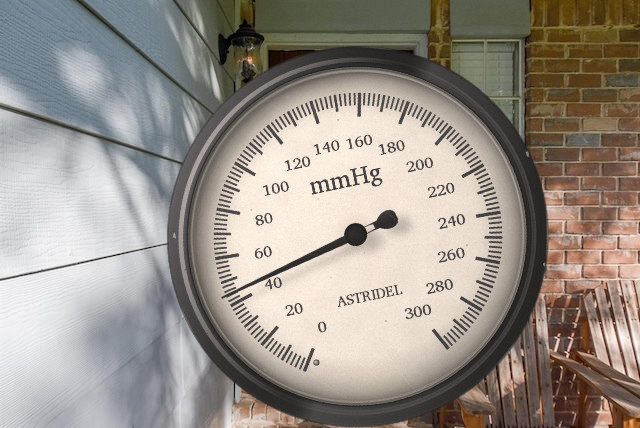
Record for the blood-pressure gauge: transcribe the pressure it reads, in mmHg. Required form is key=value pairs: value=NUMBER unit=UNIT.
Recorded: value=44 unit=mmHg
